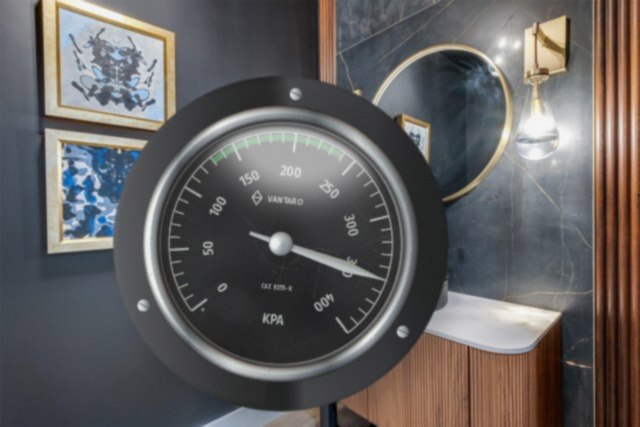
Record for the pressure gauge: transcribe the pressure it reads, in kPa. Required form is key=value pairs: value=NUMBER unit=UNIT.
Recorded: value=350 unit=kPa
